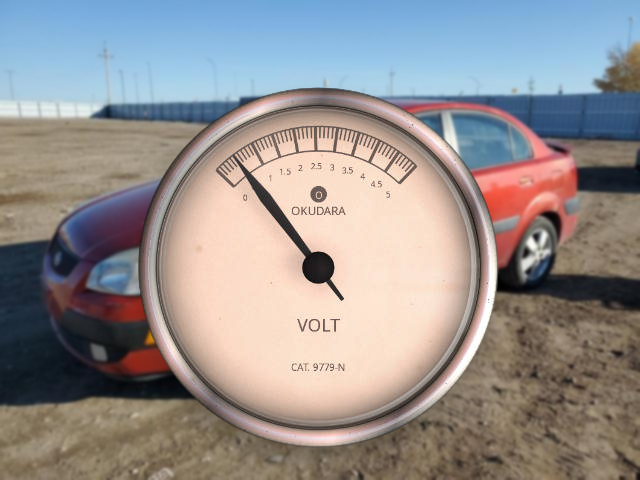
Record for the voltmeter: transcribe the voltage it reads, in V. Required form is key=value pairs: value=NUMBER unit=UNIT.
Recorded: value=0.5 unit=V
